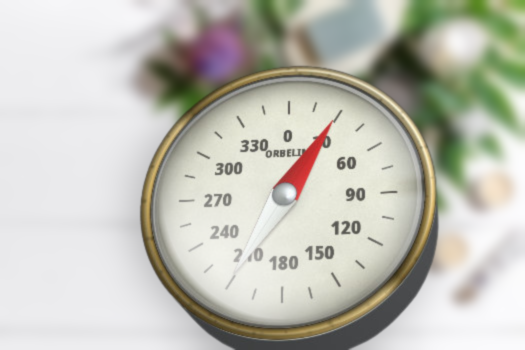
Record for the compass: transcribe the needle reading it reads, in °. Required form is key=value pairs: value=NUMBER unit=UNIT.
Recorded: value=30 unit=°
